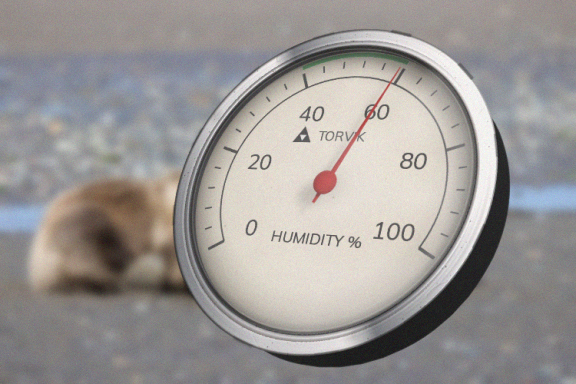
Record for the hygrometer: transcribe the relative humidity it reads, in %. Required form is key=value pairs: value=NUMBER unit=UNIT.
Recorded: value=60 unit=%
